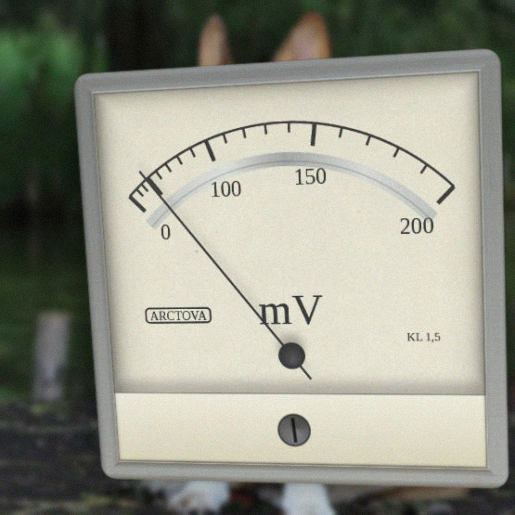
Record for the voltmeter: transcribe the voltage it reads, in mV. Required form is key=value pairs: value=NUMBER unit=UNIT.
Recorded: value=50 unit=mV
